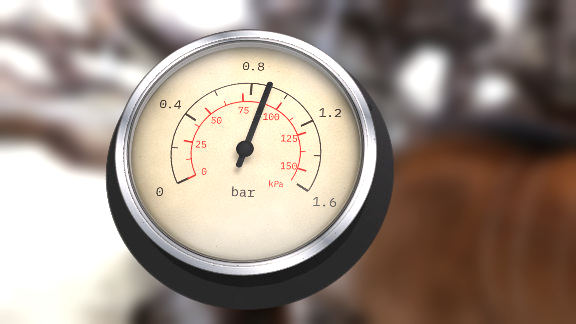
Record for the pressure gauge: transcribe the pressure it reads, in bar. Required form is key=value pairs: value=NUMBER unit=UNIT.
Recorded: value=0.9 unit=bar
